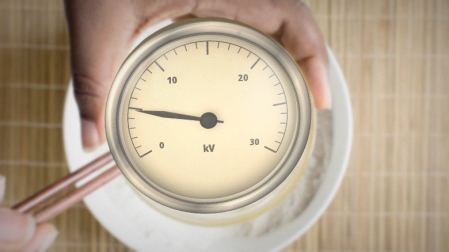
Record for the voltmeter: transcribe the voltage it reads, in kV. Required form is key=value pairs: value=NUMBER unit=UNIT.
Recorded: value=5 unit=kV
